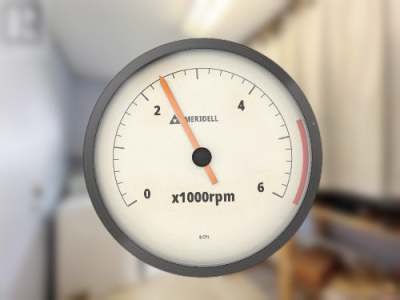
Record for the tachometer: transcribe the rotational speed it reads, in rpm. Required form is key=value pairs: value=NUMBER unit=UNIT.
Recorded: value=2400 unit=rpm
